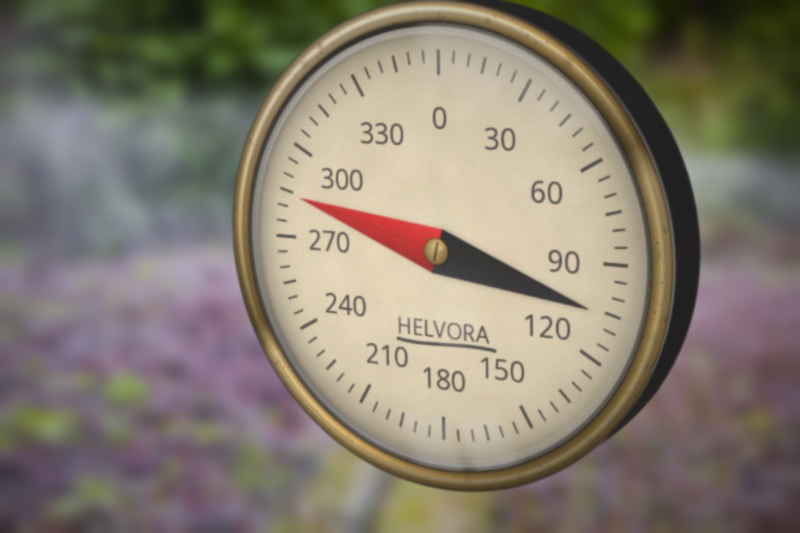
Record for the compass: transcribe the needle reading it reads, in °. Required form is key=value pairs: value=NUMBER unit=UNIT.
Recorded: value=285 unit=°
